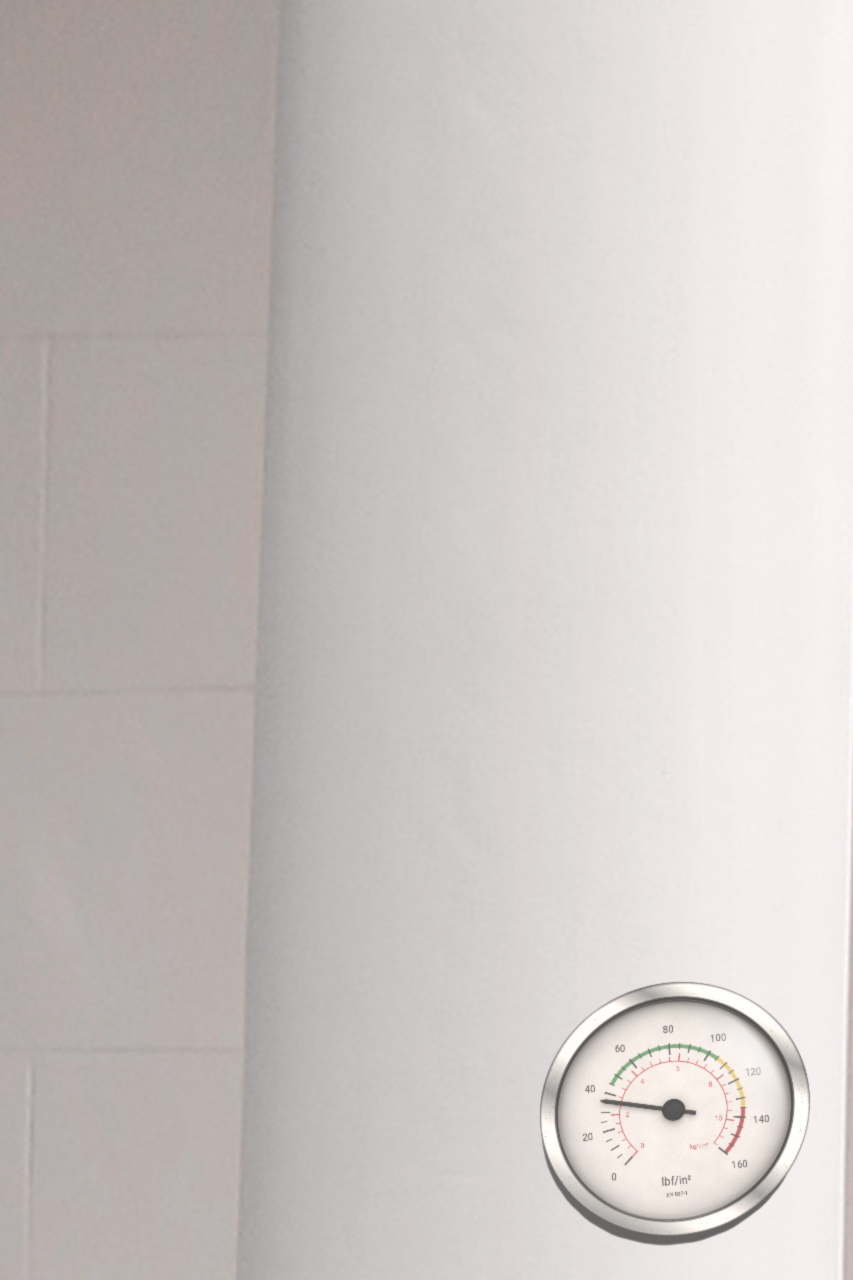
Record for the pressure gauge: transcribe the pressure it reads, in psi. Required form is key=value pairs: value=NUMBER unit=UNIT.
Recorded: value=35 unit=psi
